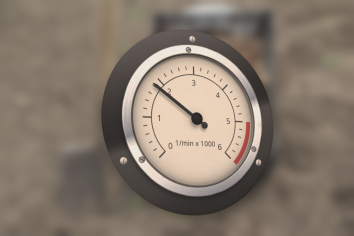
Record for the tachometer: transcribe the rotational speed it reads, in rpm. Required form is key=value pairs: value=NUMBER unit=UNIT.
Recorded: value=1800 unit=rpm
